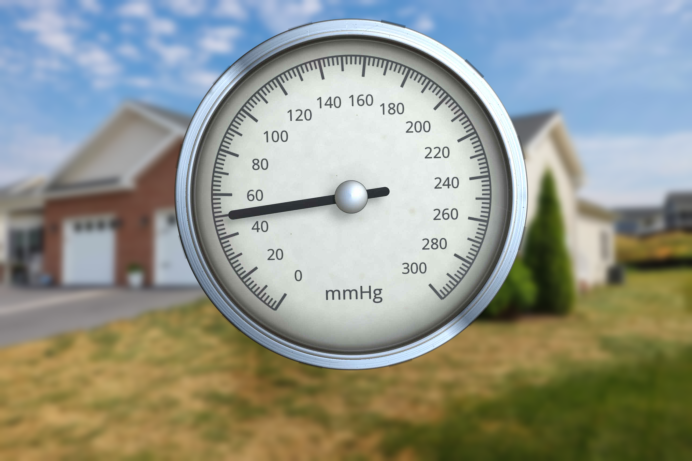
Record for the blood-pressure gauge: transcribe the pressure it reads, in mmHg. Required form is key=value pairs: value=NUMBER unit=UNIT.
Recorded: value=50 unit=mmHg
